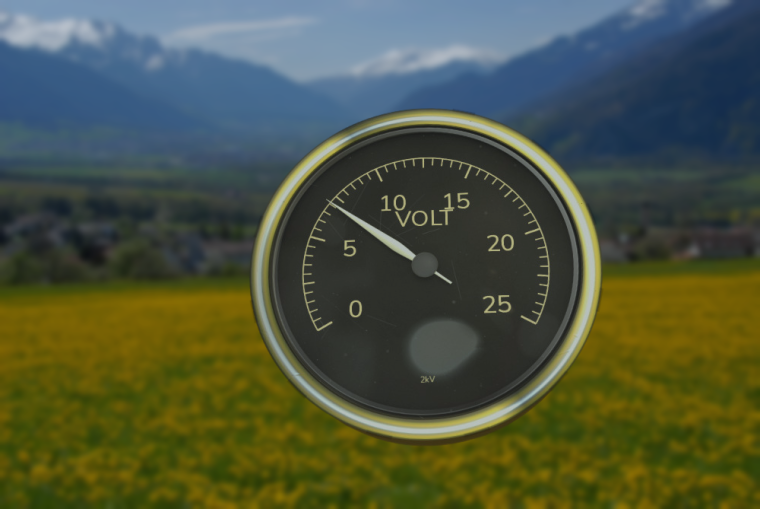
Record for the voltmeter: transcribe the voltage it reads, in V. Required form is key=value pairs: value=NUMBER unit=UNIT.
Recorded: value=7 unit=V
